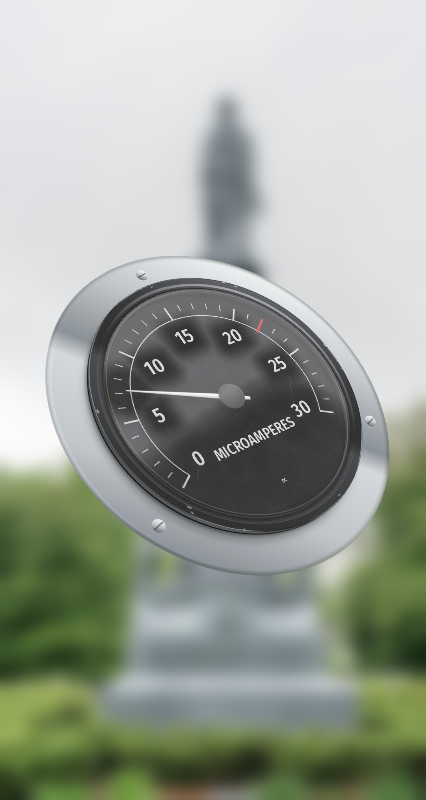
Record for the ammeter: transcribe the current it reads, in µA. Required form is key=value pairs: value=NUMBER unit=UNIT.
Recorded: value=7 unit=µA
